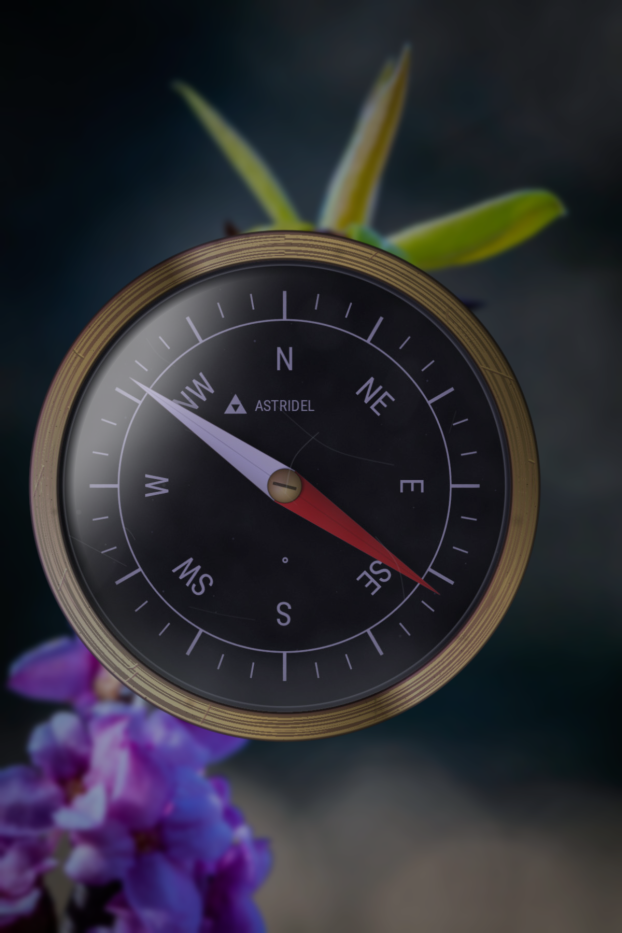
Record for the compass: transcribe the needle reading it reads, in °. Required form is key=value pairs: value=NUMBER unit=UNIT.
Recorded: value=125 unit=°
